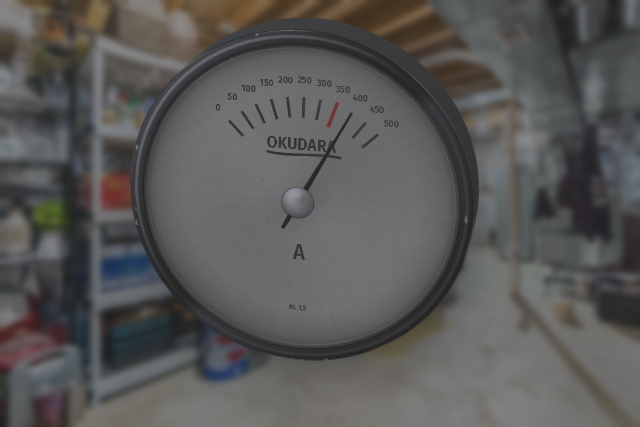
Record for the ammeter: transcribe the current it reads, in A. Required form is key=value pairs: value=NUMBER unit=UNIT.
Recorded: value=400 unit=A
